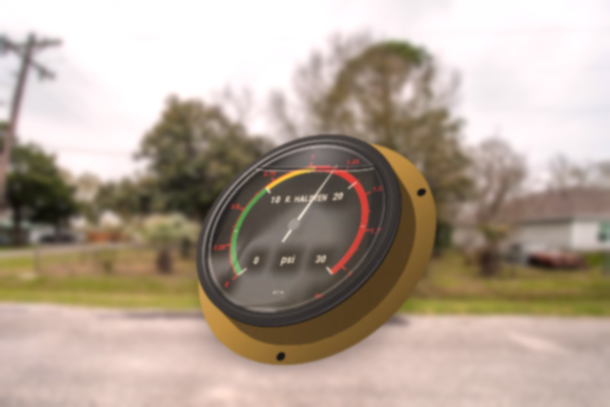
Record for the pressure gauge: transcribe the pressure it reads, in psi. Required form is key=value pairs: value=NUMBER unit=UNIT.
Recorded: value=17.5 unit=psi
